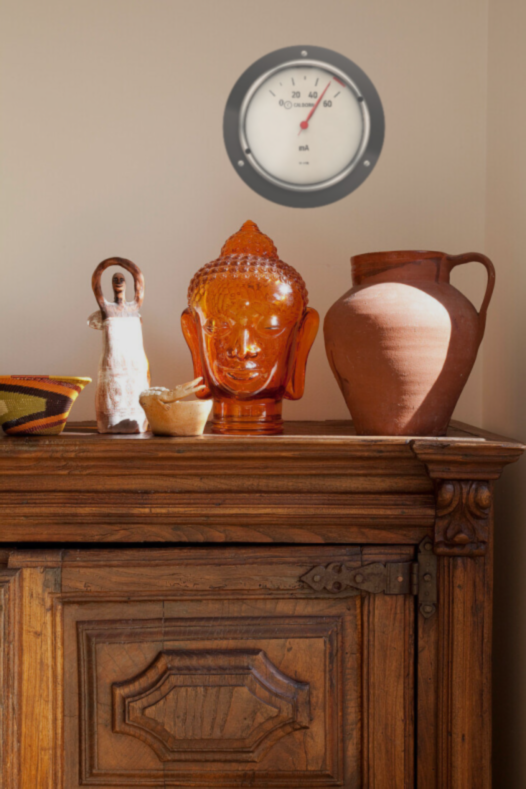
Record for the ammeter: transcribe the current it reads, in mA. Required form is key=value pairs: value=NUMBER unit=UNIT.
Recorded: value=50 unit=mA
